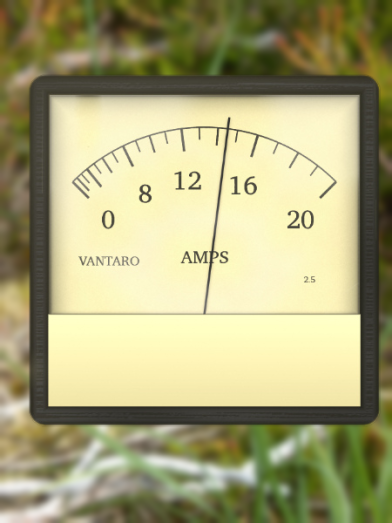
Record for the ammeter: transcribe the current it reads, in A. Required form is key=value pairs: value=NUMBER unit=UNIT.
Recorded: value=14.5 unit=A
